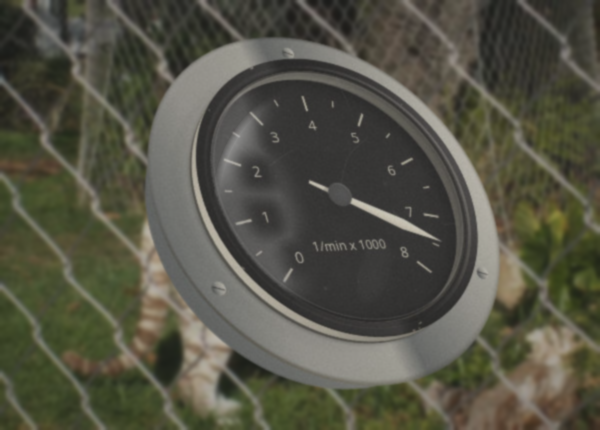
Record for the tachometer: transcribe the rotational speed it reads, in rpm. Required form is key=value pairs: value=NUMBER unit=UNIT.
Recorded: value=7500 unit=rpm
